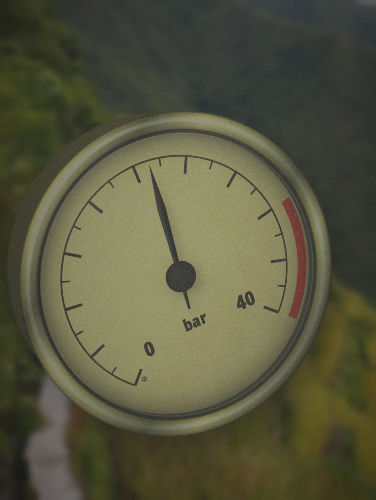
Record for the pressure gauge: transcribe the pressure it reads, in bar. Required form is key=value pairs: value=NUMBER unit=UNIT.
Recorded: value=21 unit=bar
